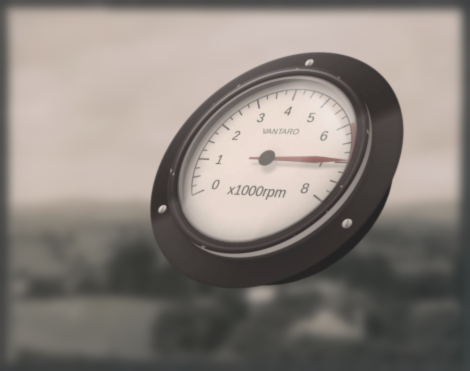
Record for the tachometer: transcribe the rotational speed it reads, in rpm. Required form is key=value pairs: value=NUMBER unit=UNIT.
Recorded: value=7000 unit=rpm
